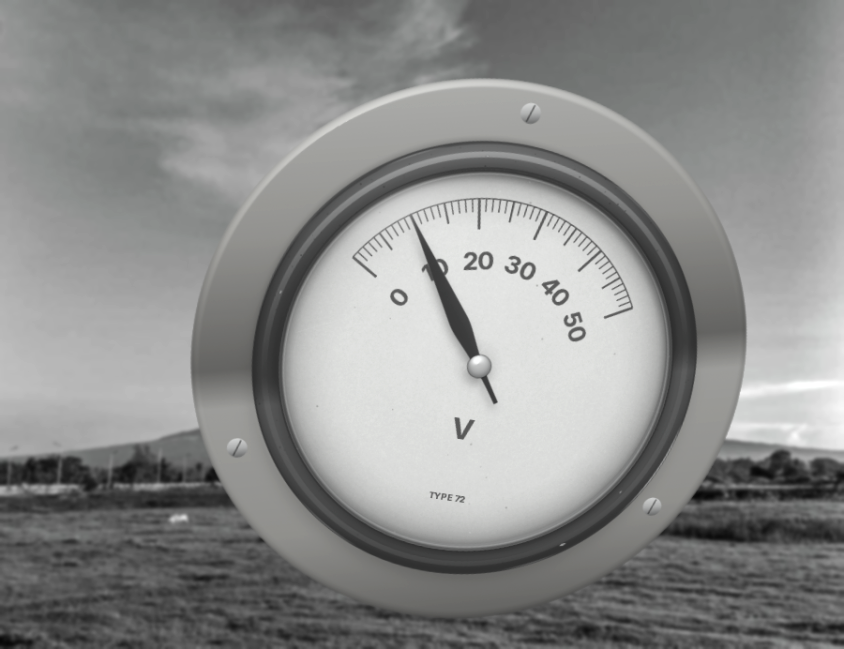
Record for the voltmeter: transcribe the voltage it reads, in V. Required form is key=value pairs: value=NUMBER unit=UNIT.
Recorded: value=10 unit=V
